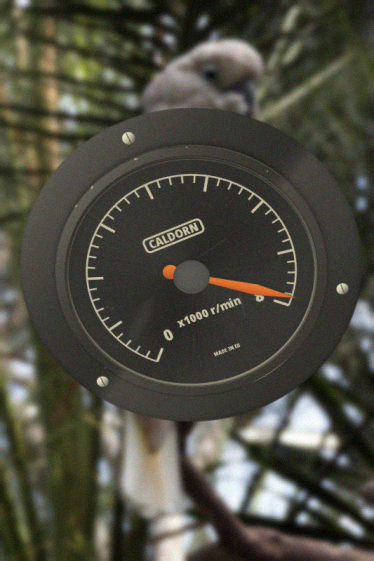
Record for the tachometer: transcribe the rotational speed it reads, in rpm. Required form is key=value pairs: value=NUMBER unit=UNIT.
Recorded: value=7800 unit=rpm
